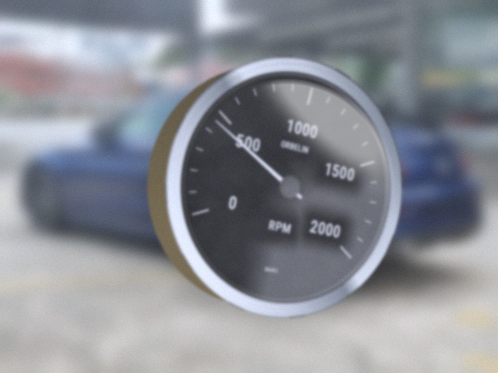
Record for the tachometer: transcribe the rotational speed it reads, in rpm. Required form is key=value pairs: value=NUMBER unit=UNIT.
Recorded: value=450 unit=rpm
